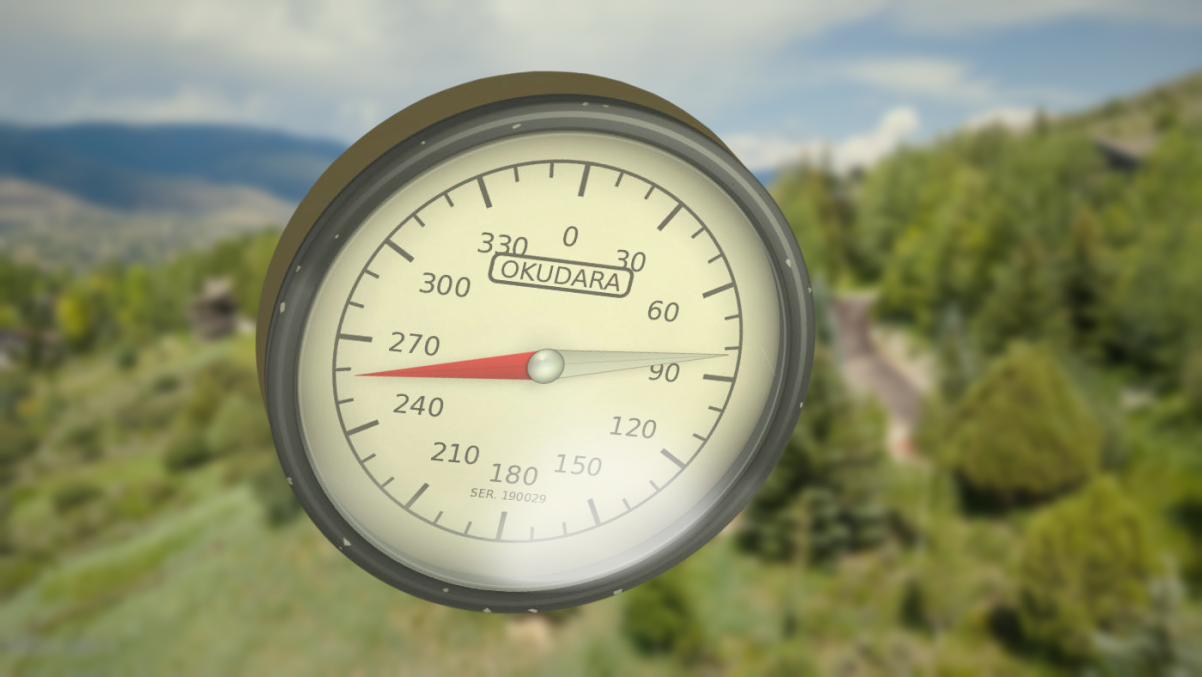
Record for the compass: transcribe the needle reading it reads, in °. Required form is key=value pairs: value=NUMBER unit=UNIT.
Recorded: value=260 unit=°
